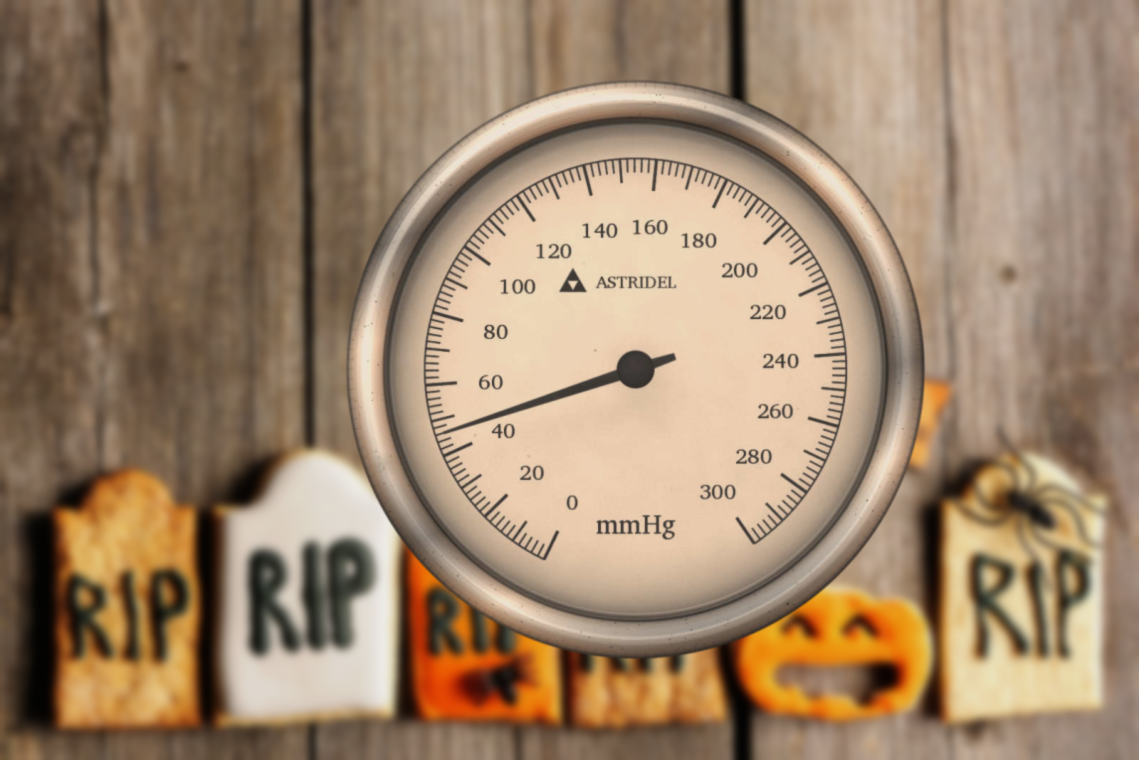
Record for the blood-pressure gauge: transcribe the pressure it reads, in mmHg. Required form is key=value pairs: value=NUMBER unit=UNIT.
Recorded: value=46 unit=mmHg
